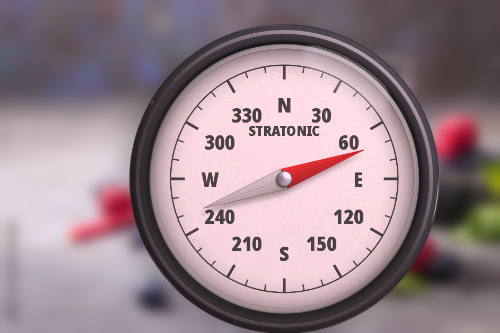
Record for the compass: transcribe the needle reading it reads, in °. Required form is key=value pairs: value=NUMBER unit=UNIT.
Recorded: value=70 unit=°
